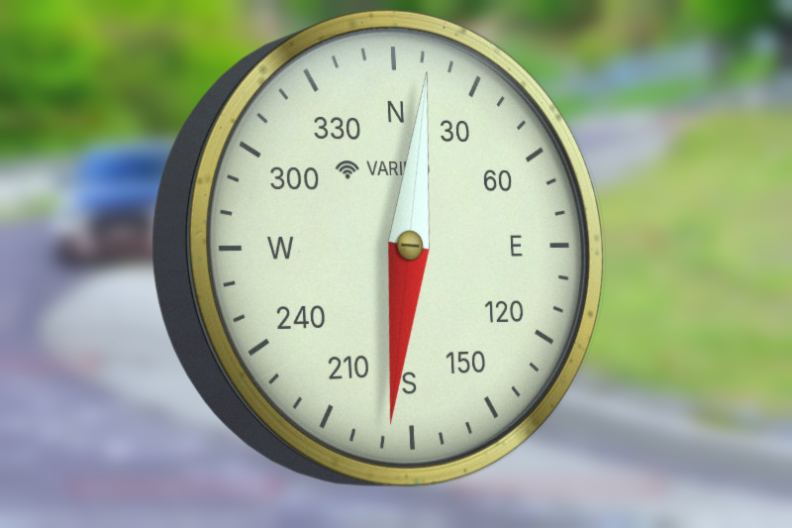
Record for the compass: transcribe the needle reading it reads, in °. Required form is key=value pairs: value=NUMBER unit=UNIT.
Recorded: value=190 unit=°
